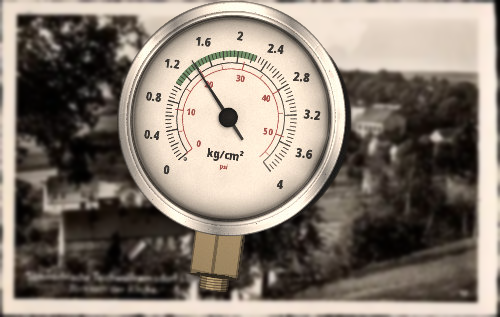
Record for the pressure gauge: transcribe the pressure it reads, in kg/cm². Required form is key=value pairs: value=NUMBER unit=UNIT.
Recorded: value=1.4 unit=kg/cm²
